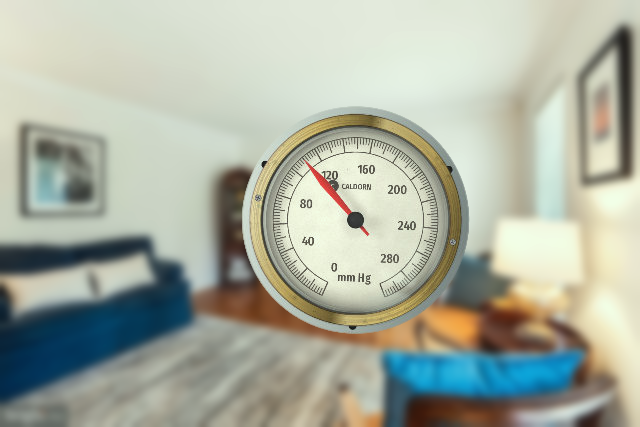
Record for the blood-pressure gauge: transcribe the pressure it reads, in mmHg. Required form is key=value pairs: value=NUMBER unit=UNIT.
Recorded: value=110 unit=mmHg
